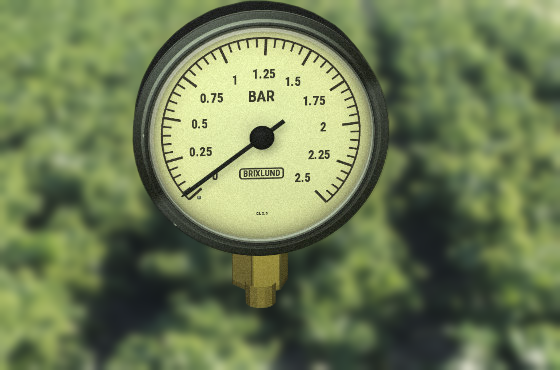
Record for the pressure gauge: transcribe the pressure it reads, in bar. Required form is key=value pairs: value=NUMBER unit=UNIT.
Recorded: value=0.05 unit=bar
